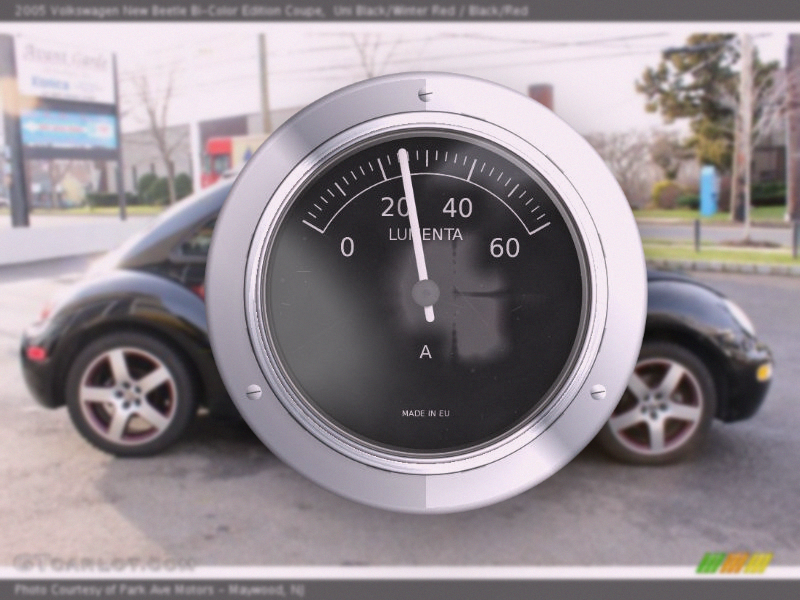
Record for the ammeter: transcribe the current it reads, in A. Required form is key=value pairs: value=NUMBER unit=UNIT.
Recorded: value=25 unit=A
